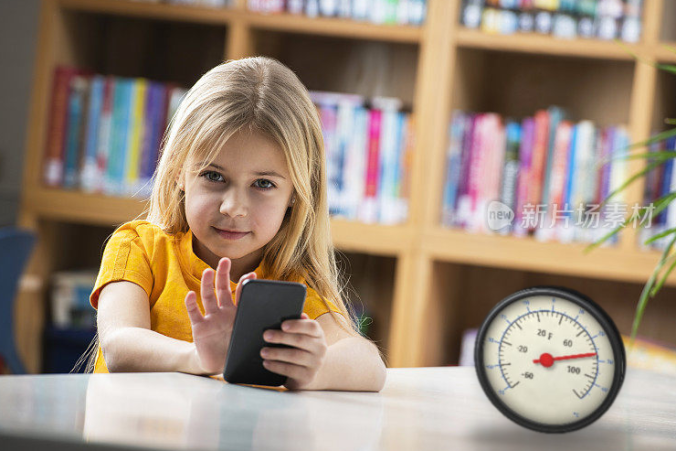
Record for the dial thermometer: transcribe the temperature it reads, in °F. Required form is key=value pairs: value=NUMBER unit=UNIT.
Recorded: value=80 unit=°F
